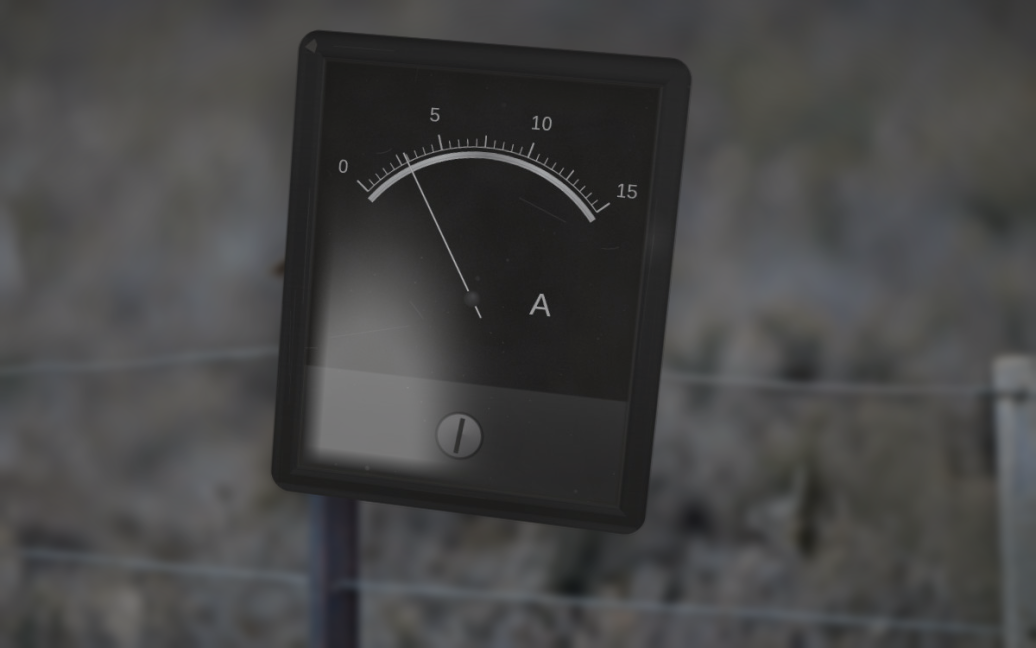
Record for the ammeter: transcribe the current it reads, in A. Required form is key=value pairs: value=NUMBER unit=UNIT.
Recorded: value=3 unit=A
